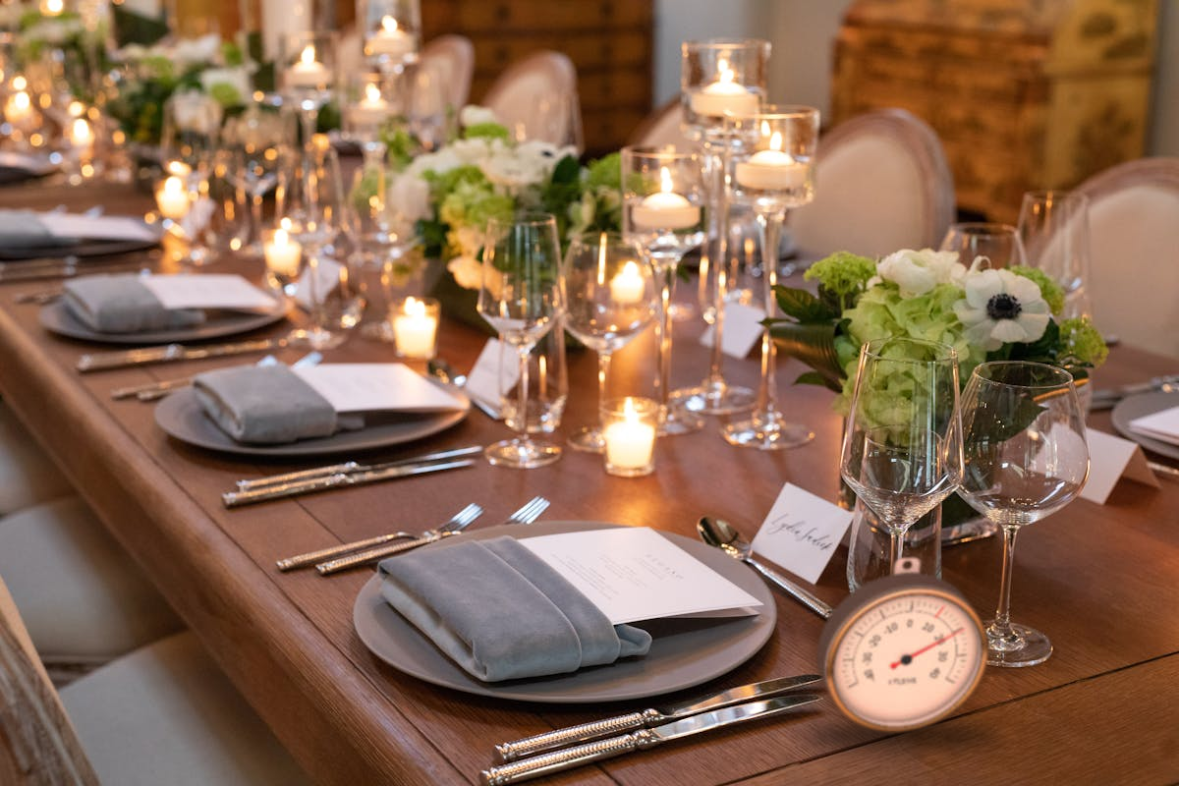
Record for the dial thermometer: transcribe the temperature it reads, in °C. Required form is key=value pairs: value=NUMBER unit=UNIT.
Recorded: value=20 unit=°C
